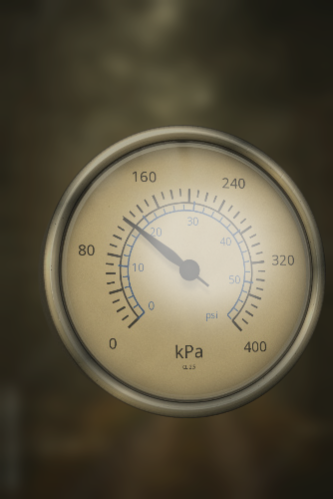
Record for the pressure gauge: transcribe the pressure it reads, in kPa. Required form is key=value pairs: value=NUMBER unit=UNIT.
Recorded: value=120 unit=kPa
